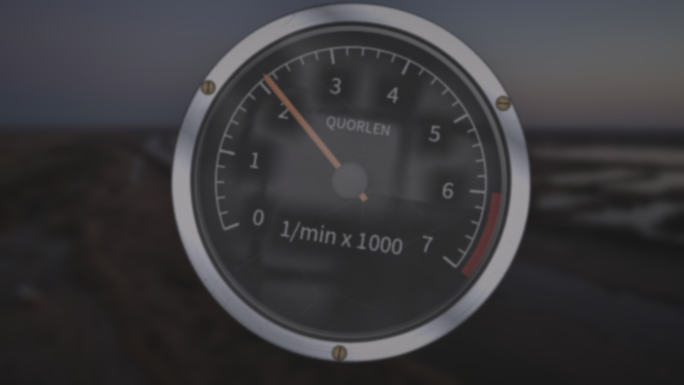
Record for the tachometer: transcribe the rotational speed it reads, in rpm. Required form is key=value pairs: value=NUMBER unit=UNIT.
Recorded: value=2100 unit=rpm
